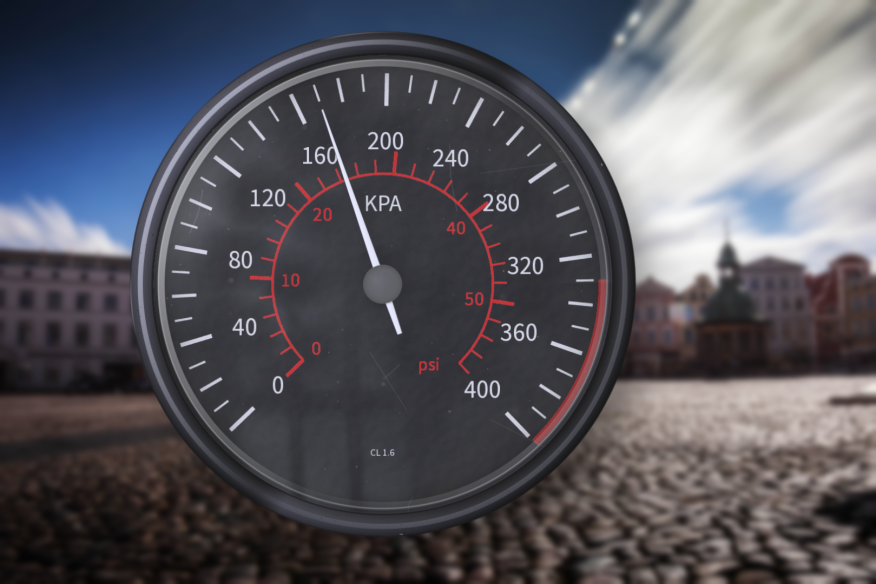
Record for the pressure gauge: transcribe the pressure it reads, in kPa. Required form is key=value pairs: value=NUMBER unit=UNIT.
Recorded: value=170 unit=kPa
